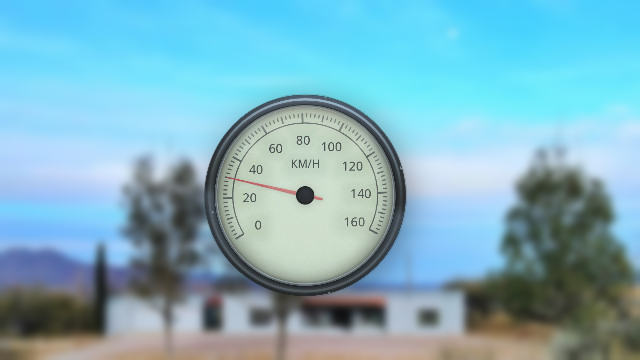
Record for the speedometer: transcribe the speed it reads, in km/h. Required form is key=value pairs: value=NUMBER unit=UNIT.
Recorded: value=30 unit=km/h
